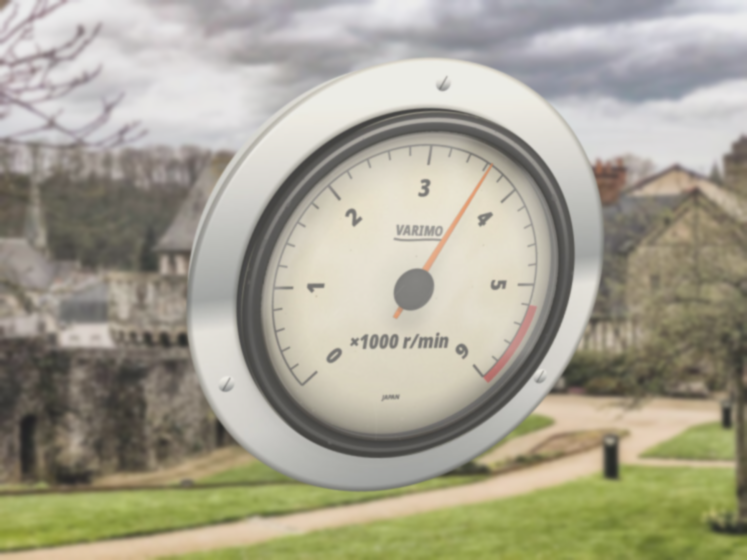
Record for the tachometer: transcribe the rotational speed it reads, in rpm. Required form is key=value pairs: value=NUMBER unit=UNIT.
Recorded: value=3600 unit=rpm
